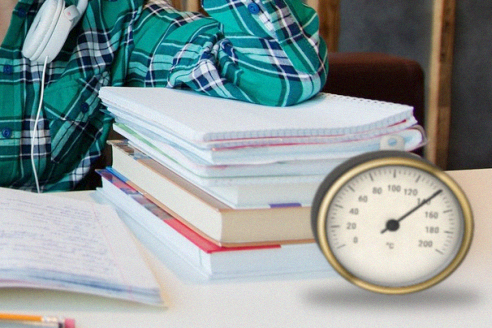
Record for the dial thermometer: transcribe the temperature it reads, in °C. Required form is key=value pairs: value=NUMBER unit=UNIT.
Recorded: value=140 unit=°C
